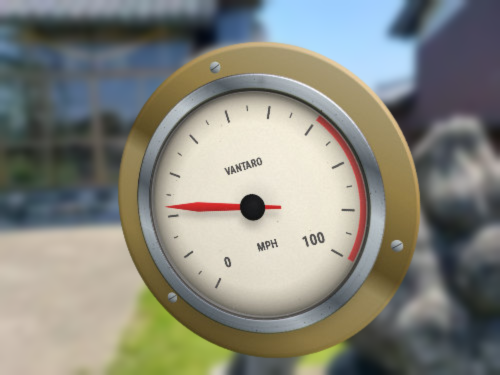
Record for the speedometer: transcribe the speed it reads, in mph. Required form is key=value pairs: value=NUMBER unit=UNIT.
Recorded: value=22.5 unit=mph
